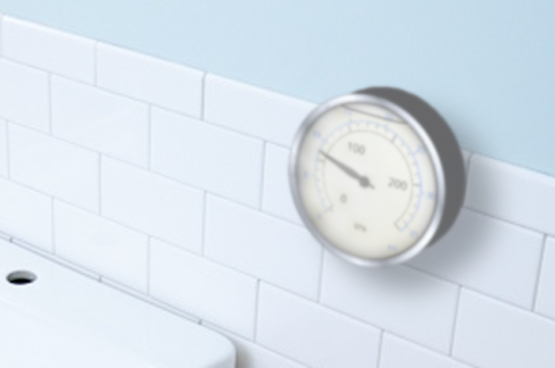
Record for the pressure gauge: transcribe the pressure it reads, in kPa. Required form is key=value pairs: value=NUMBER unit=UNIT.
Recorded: value=60 unit=kPa
